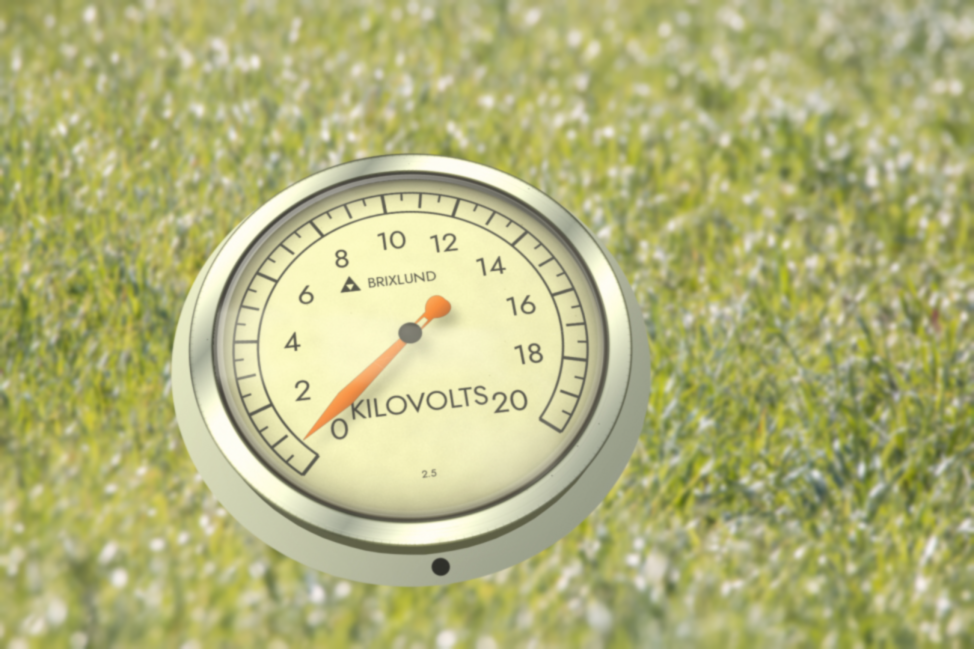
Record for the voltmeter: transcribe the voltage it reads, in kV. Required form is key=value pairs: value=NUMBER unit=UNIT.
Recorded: value=0.5 unit=kV
